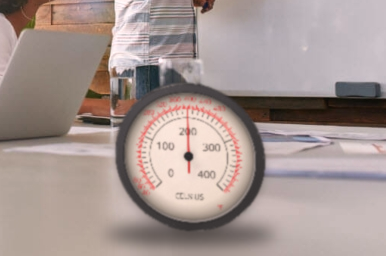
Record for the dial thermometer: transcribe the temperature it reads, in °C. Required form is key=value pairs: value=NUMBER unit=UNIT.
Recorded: value=200 unit=°C
